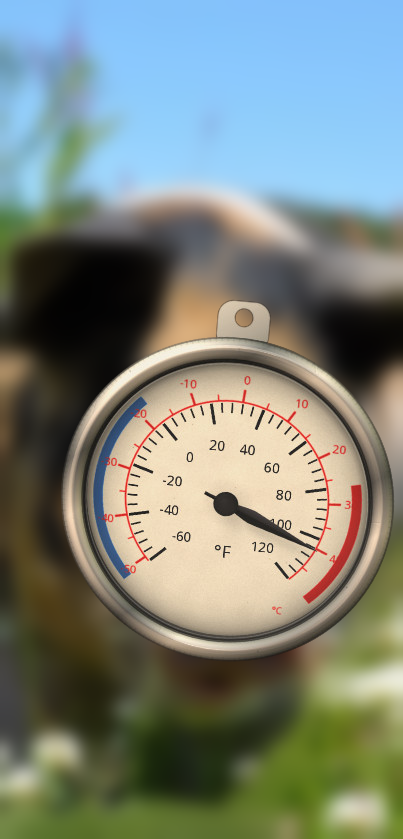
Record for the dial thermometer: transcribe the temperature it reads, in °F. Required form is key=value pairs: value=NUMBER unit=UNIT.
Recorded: value=104 unit=°F
